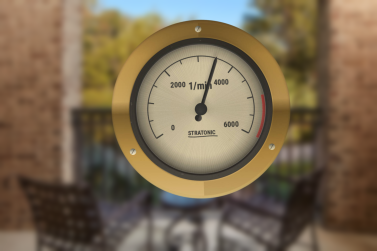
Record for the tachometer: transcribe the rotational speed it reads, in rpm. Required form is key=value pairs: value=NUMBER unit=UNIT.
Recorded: value=3500 unit=rpm
